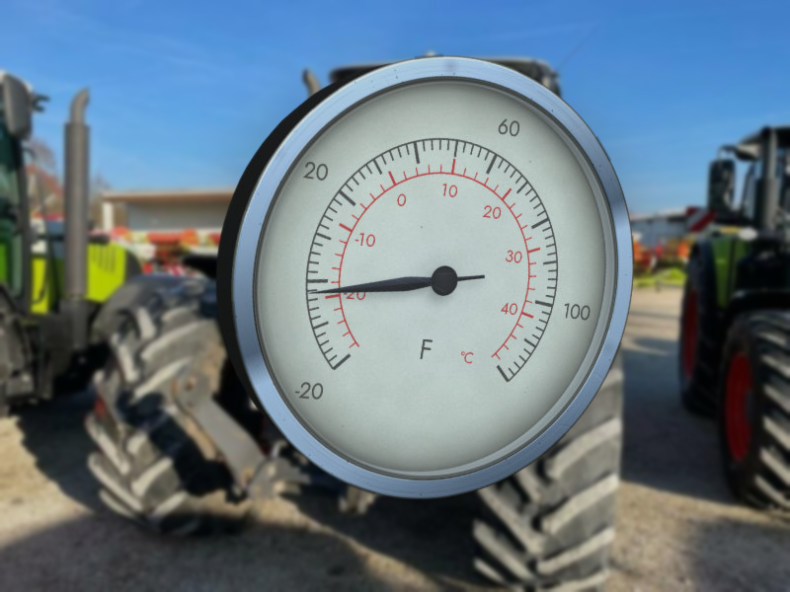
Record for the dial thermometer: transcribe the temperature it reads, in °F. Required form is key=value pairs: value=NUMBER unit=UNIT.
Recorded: value=-2 unit=°F
